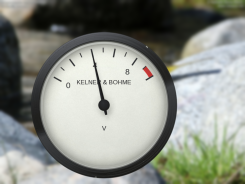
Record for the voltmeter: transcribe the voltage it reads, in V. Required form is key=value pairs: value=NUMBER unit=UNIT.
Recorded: value=4 unit=V
